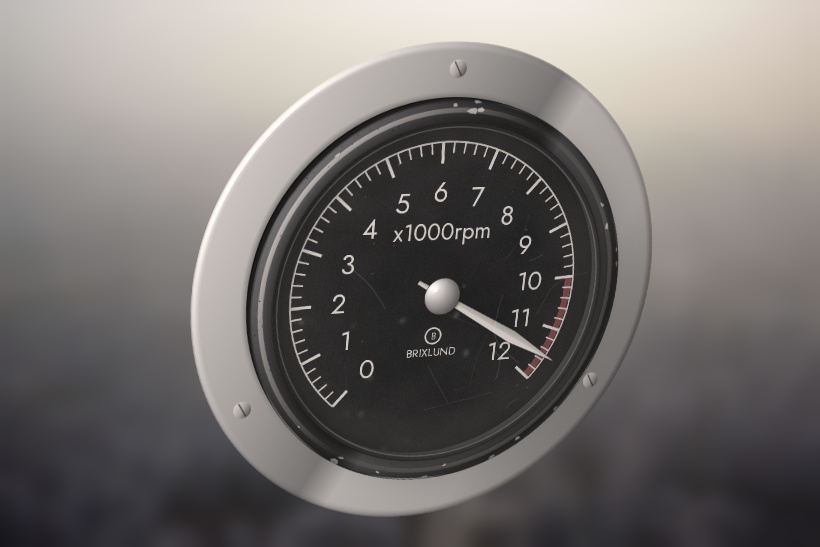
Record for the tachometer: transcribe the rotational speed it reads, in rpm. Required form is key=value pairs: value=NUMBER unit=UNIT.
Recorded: value=11500 unit=rpm
